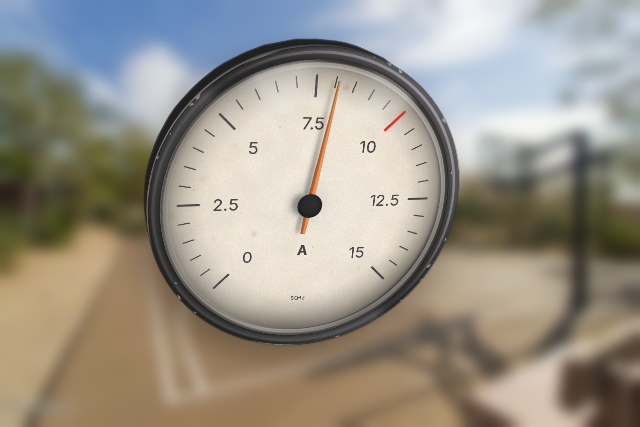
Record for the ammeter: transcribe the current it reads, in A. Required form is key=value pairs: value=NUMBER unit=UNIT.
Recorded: value=8 unit=A
